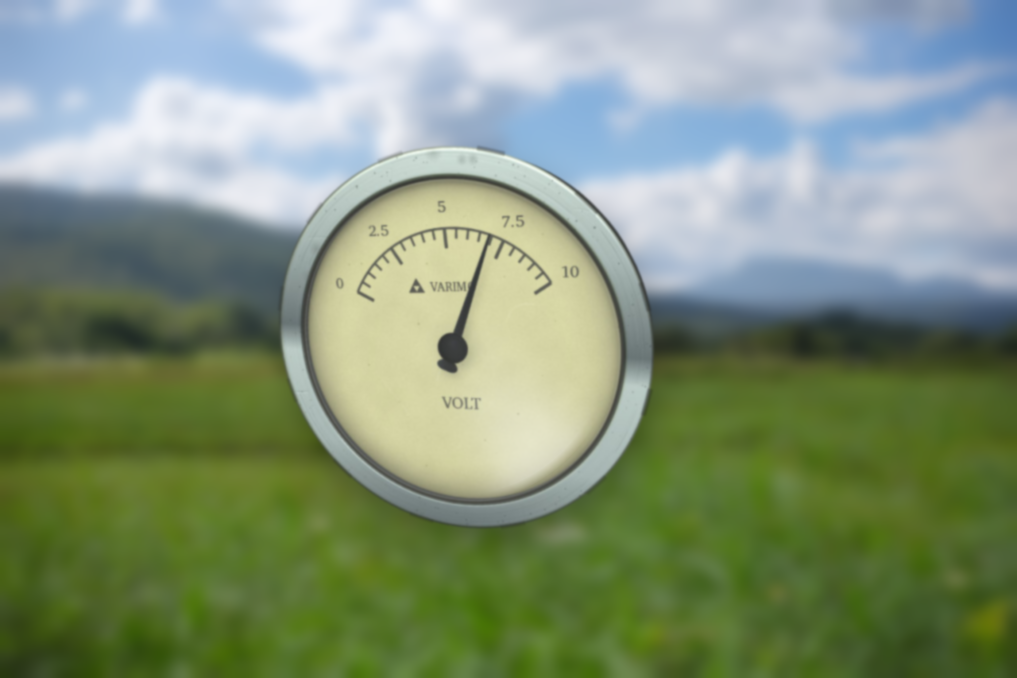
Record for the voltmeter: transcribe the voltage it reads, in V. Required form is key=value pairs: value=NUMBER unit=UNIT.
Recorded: value=7 unit=V
